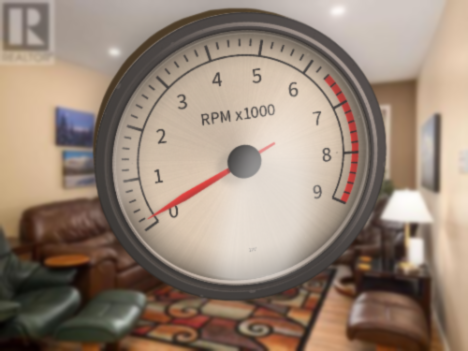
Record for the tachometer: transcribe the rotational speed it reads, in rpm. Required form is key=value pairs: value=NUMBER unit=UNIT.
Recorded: value=200 unit=rpm
